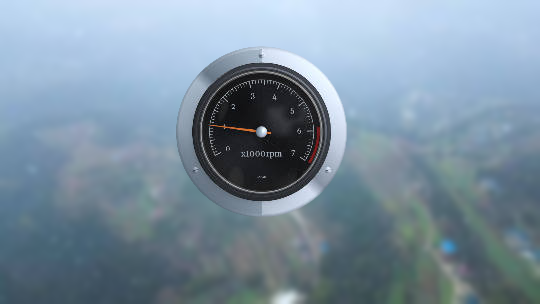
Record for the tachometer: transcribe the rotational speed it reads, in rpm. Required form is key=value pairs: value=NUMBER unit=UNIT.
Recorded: value=1000 unit=rpm
